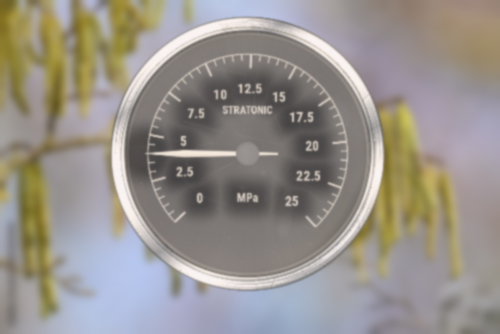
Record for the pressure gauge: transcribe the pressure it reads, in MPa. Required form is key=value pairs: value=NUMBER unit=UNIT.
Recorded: value=4 unit=MPa
